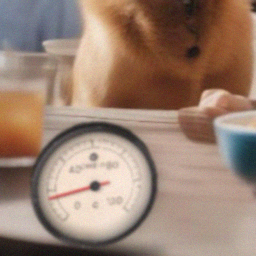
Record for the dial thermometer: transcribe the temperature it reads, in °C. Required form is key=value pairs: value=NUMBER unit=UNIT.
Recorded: value=16 unit=°C
